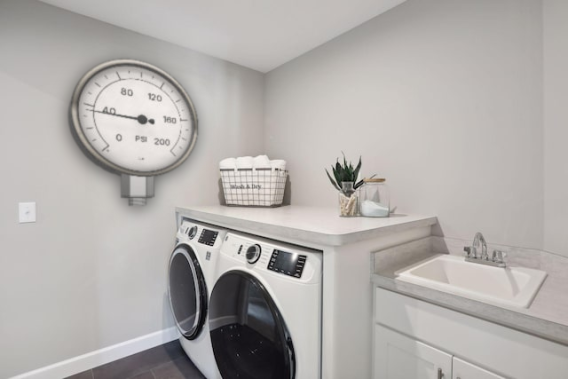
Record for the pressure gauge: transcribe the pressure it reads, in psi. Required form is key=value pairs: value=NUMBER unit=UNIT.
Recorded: value=35 unit=psi
